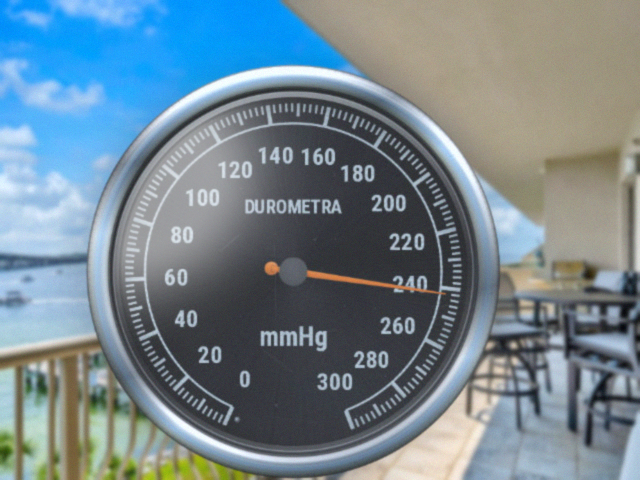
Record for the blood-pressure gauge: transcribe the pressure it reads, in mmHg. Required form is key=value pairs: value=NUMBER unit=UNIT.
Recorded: value=242 unit=mmHg
